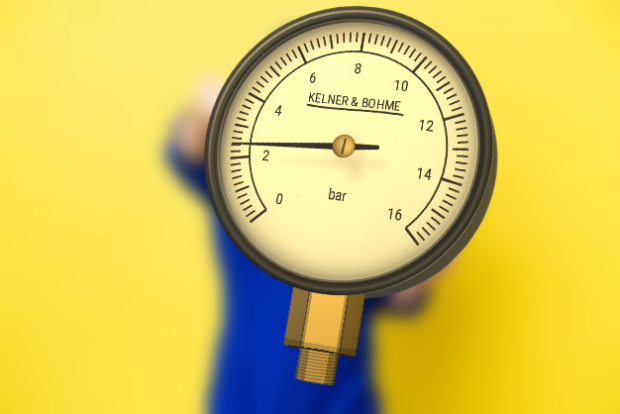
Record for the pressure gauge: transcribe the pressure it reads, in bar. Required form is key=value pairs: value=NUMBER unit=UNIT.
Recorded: value=2.4 unit=bar
